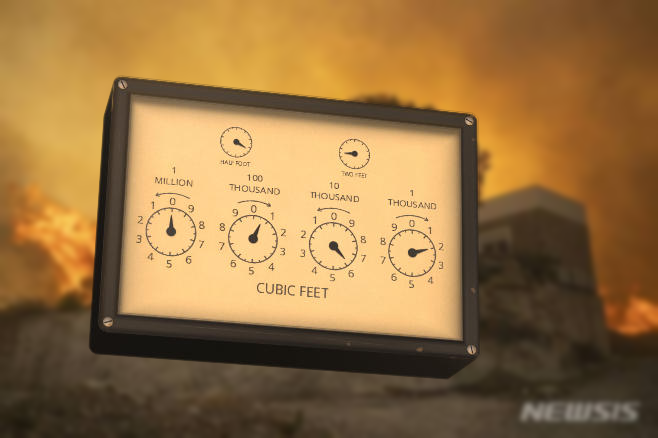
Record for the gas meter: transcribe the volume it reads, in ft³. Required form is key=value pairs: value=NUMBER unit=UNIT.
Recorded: value=6200 unit=ft³
